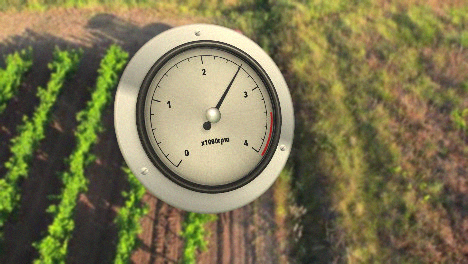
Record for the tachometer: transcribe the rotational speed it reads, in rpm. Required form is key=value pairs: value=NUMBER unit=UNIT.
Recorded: value=2600 unit=rpm
